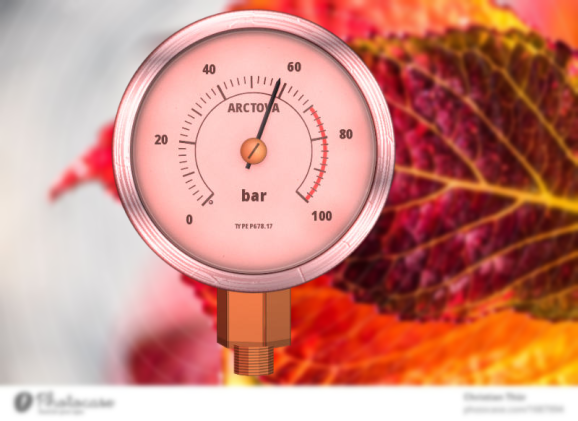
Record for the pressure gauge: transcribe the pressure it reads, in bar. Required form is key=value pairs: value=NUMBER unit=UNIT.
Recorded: value=58 unit=bar
